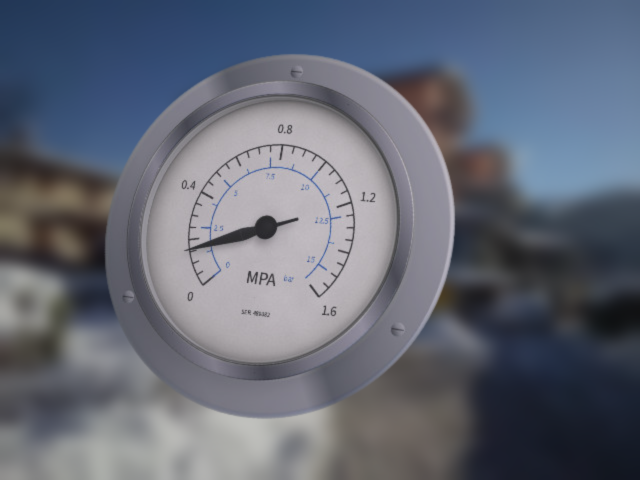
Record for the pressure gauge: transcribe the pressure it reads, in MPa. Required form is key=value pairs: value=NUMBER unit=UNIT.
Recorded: value=0.15 unit=MPa
